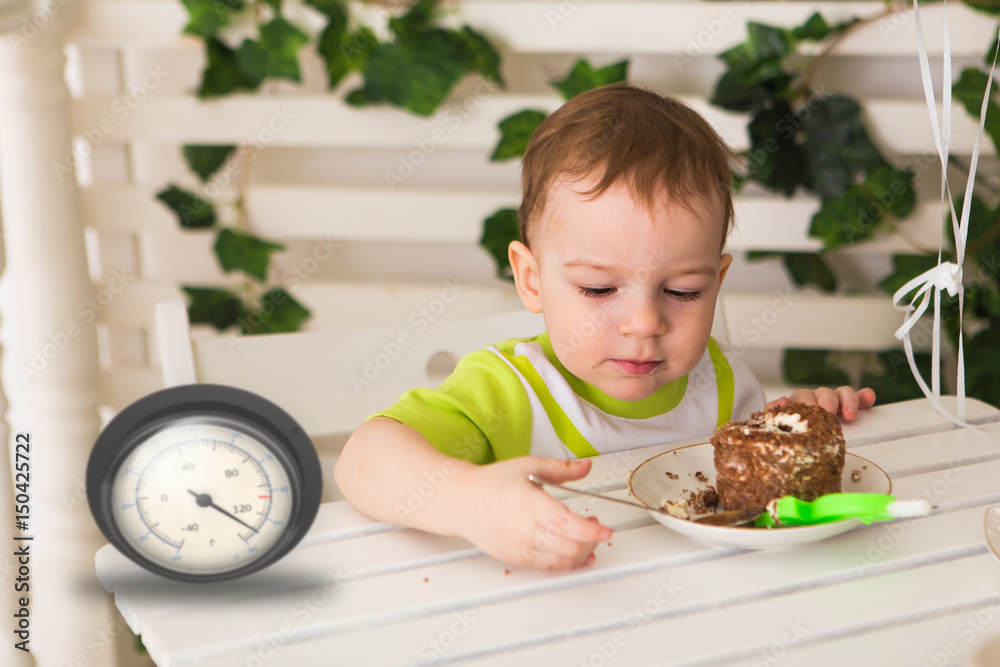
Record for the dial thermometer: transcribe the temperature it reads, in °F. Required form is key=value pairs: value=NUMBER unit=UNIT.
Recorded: value=130 unit=°F
